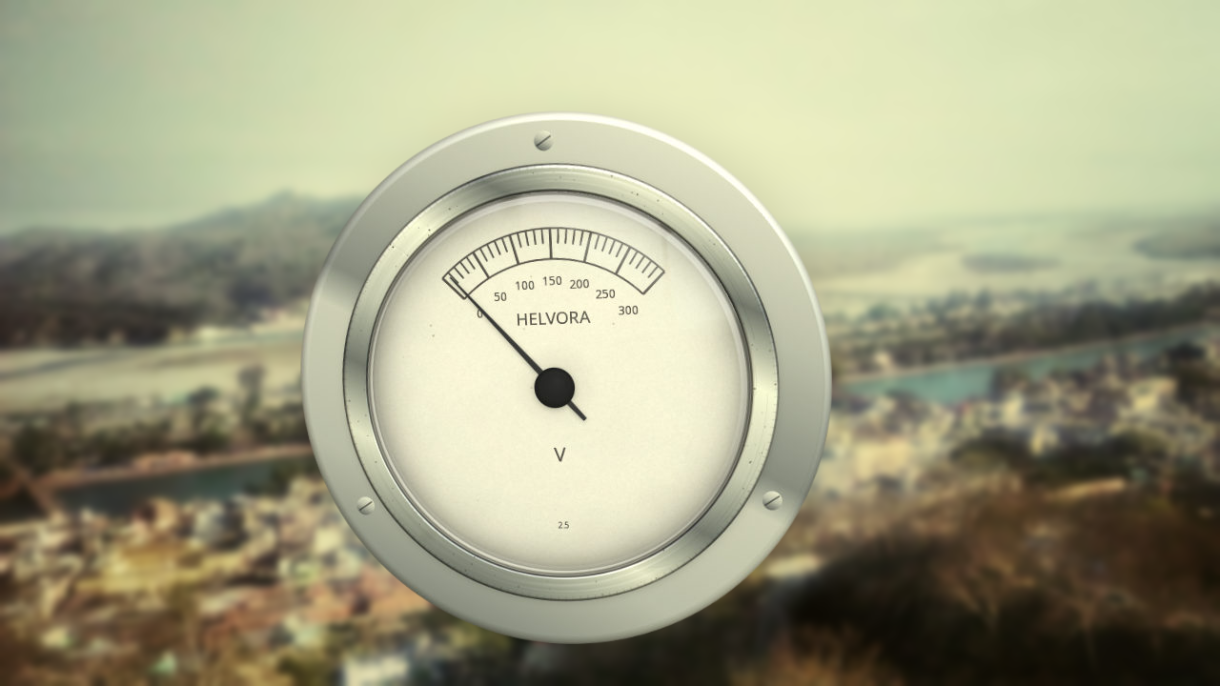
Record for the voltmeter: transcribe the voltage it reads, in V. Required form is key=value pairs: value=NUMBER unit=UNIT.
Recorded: value=10 unit=V
